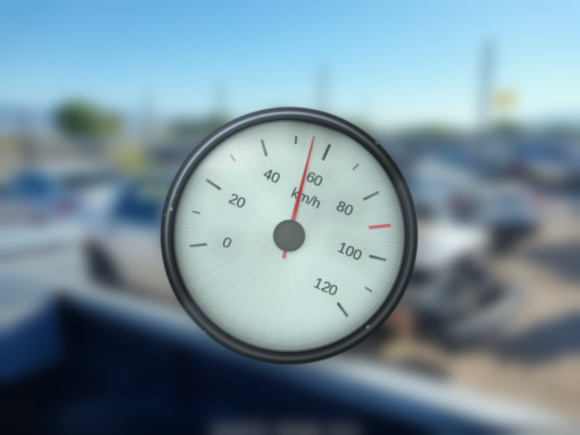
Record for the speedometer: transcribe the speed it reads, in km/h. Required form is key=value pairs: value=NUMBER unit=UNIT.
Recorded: value=55 unit=km/h
